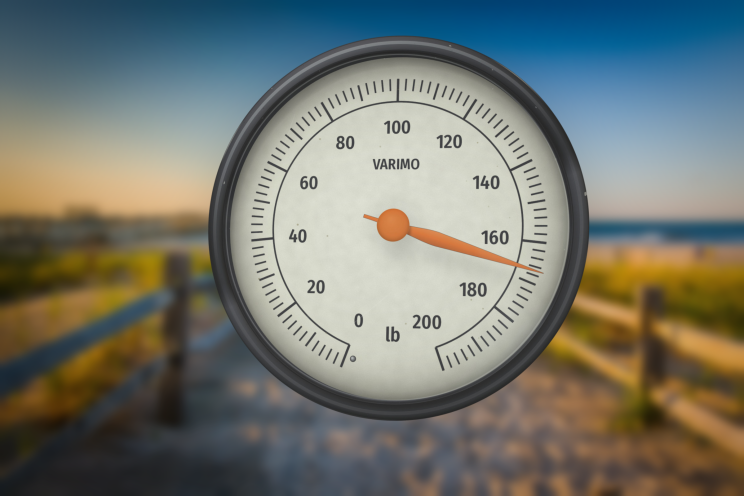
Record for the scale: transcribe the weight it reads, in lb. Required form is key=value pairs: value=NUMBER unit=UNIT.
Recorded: value=167 unit=lb
